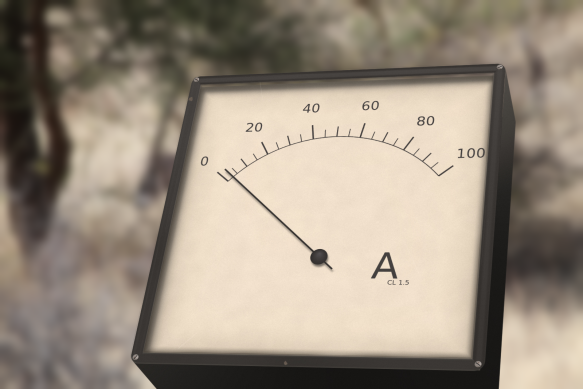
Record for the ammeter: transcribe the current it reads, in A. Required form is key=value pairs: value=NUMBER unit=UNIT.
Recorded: value=2.5 unit=A
